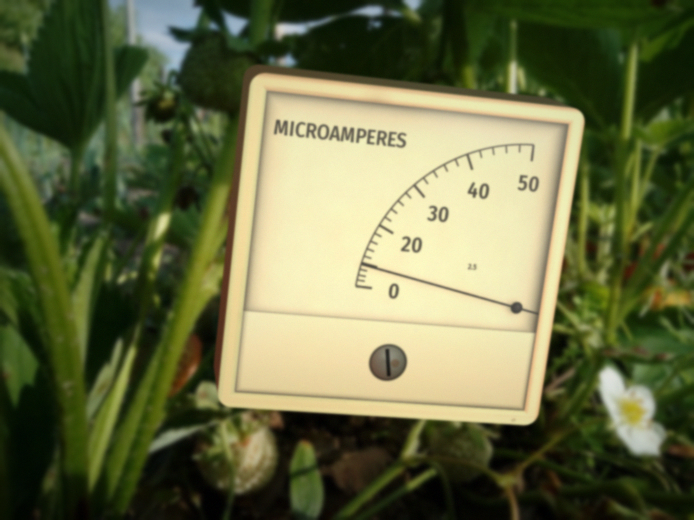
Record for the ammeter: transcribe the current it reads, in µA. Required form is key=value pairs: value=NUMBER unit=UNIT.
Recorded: value=10 unit=µA
